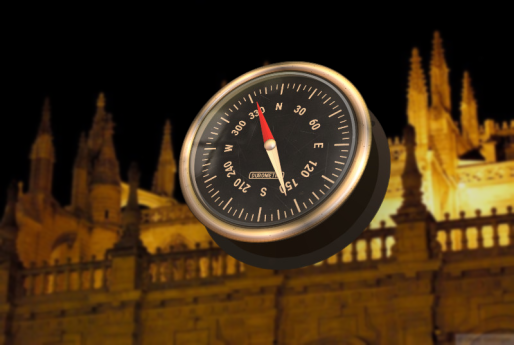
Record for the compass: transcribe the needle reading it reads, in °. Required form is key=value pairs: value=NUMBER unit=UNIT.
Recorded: value=335 unit=°
